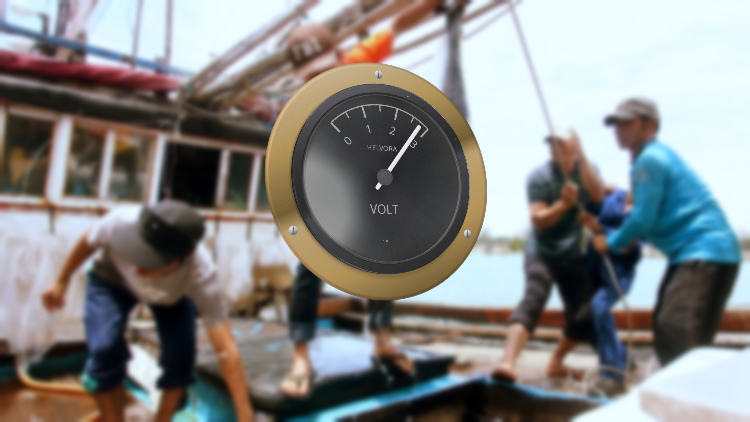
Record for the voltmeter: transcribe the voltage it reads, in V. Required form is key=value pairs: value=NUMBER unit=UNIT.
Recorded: value=2.75 unit=V
